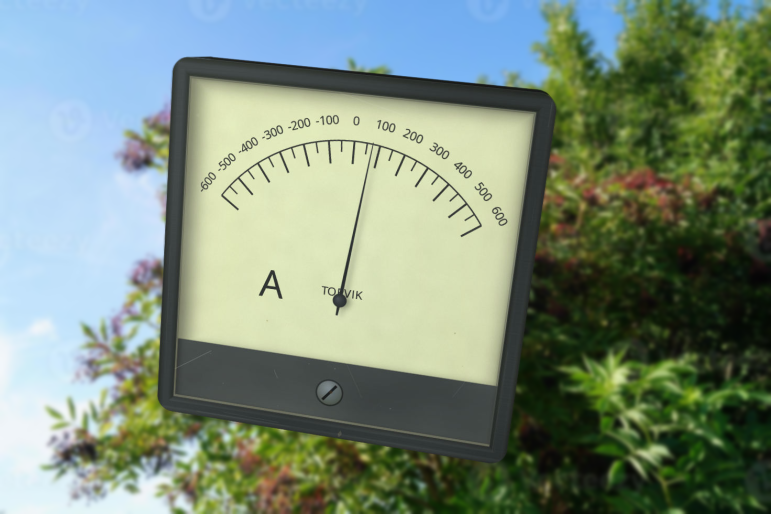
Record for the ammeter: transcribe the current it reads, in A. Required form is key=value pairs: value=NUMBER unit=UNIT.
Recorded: value=75 unit=A
